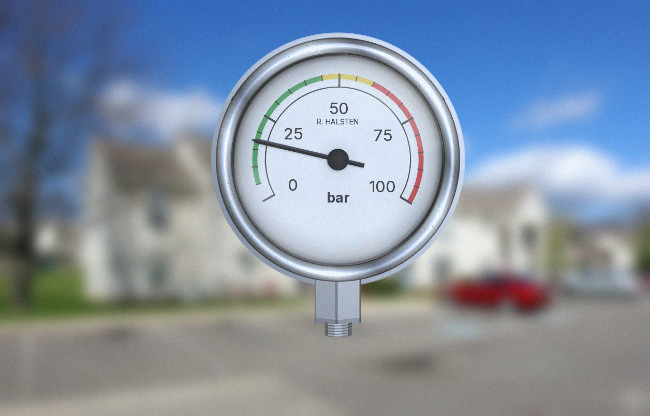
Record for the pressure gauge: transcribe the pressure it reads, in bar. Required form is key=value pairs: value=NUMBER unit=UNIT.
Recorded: value=17.5 unit=bar
